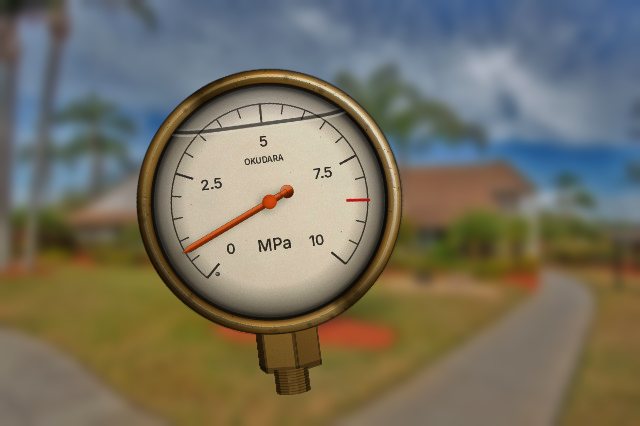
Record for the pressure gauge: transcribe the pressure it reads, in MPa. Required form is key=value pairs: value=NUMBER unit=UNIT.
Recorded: value=0.75 unit=MPa
